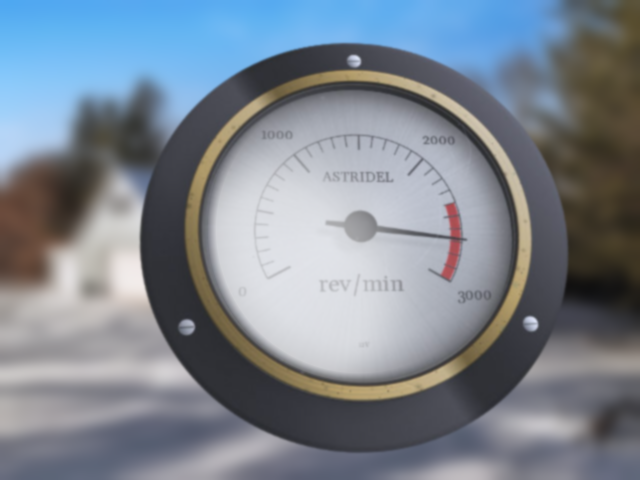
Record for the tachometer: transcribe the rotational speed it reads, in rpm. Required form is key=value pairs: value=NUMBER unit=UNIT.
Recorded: value=2700 unit=rpm
